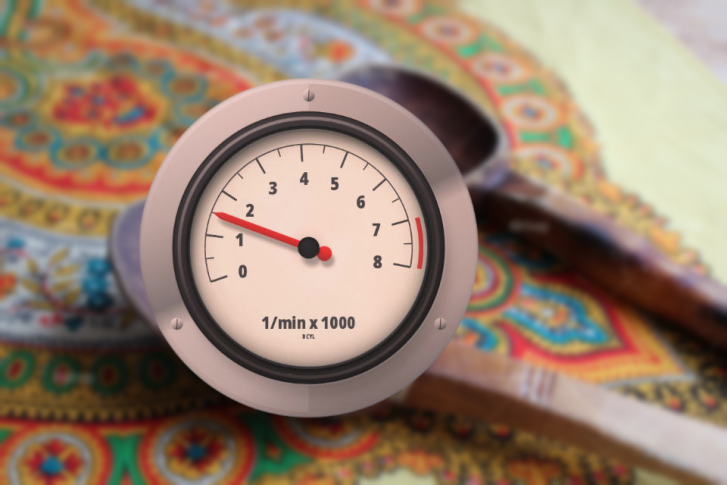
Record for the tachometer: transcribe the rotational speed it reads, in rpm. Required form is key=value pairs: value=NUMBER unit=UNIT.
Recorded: value=1500 unit=rpm
